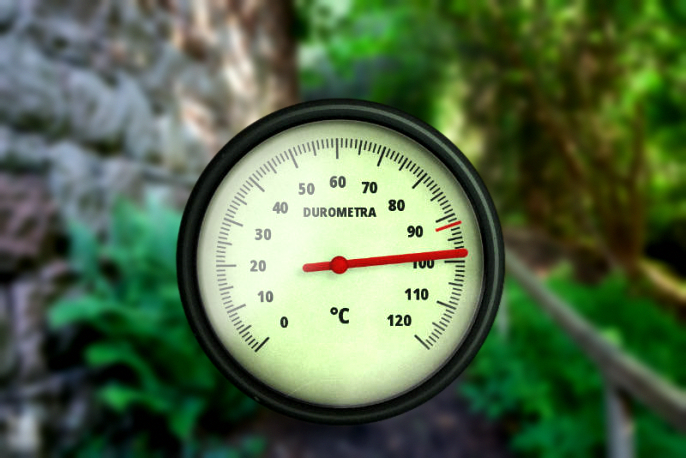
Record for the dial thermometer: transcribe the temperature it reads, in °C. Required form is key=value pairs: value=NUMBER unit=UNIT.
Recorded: value=98 unit=°C
